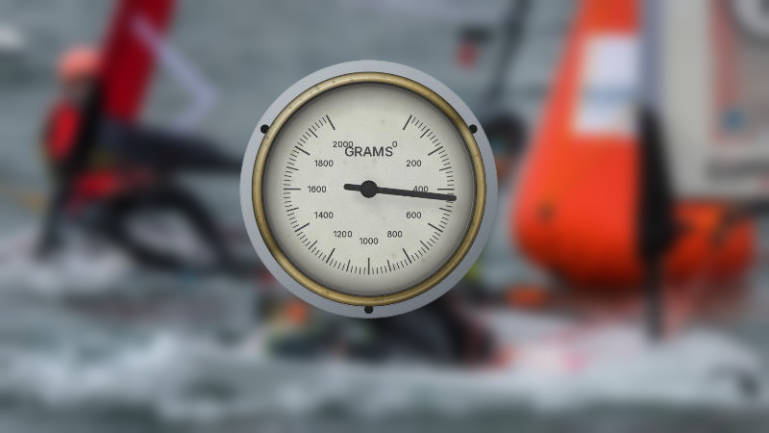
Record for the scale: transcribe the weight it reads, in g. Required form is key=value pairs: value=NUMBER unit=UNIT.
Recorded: value=440 unit=g
